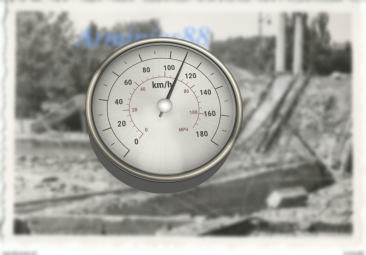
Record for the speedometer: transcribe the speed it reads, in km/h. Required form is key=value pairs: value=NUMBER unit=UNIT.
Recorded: value=110 unit=km/h
